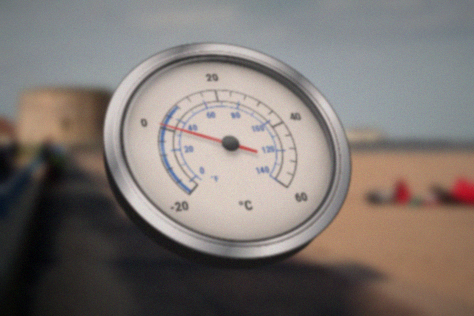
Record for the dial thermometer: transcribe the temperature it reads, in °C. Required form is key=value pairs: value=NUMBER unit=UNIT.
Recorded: value=0 unit=°C
